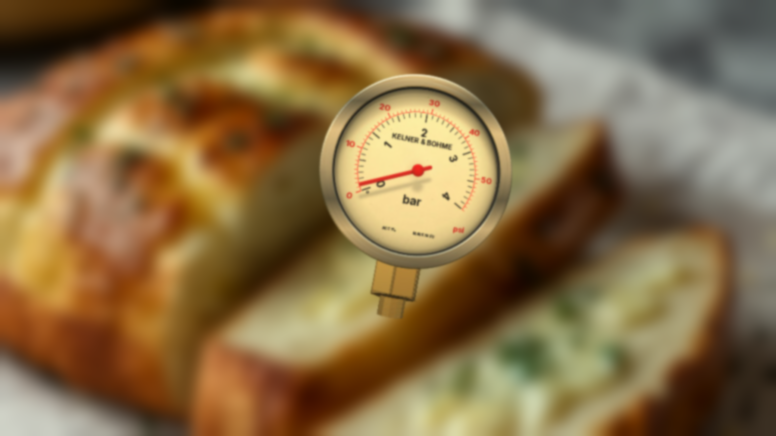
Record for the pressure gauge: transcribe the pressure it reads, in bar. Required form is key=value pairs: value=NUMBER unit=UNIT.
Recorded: value=0.1 unit=bar
